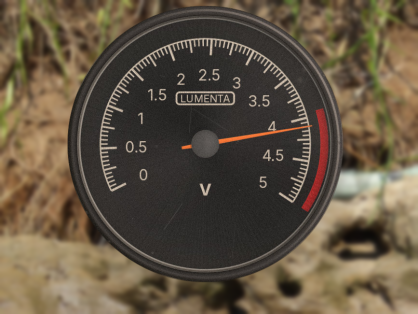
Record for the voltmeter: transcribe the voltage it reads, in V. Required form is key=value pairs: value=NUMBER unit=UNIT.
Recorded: value=4.1 unit=V
